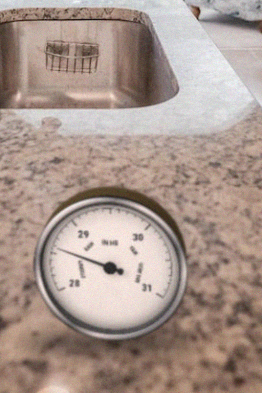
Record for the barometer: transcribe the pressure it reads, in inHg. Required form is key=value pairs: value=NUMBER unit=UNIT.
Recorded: value=28.6 unit=inHg
